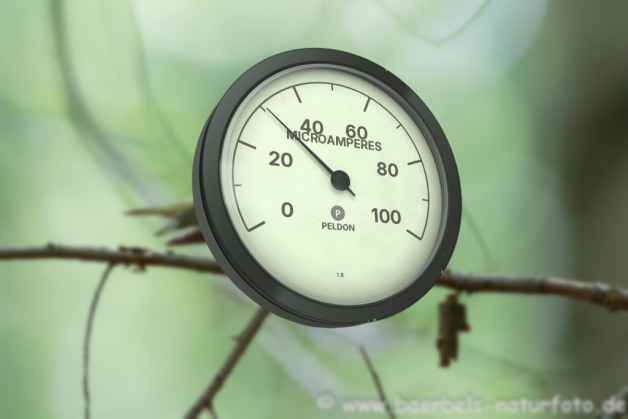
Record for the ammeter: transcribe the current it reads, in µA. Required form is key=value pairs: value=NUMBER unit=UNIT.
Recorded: value=30 unit=µA
